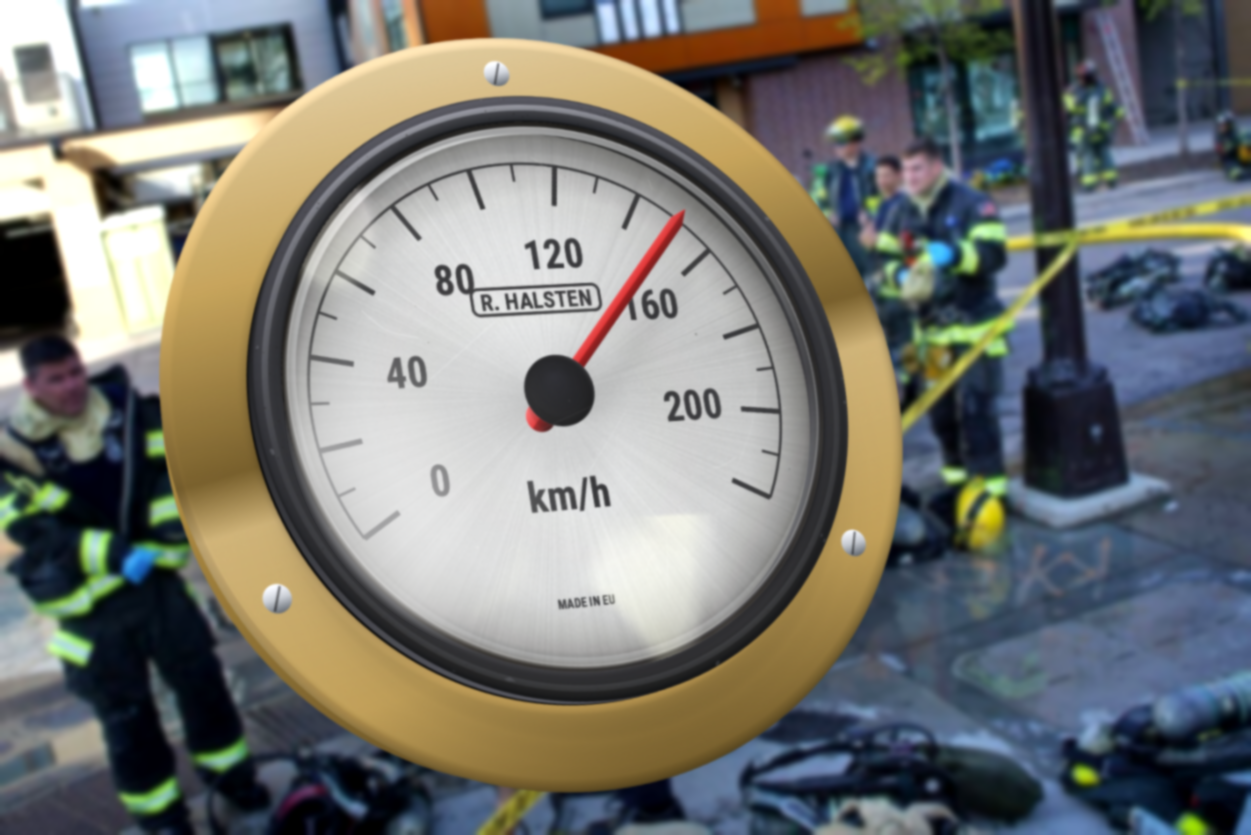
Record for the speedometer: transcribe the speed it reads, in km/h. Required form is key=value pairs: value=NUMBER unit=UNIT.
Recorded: value=150 unit=km/h
